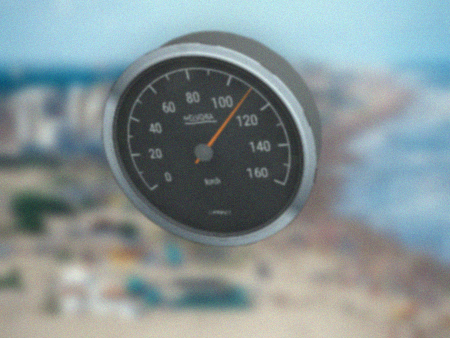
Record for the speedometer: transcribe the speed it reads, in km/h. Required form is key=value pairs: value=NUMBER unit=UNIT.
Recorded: value=110 unit=km/h
